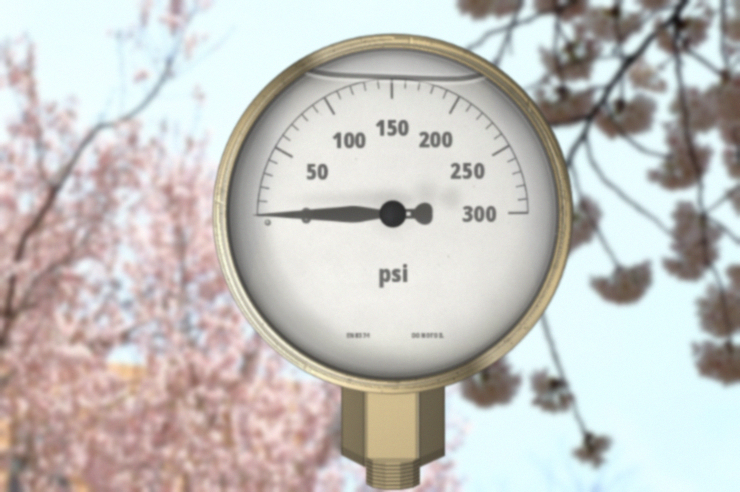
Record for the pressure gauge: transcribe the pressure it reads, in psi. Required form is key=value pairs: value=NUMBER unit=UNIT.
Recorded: value=0 unit=psi
